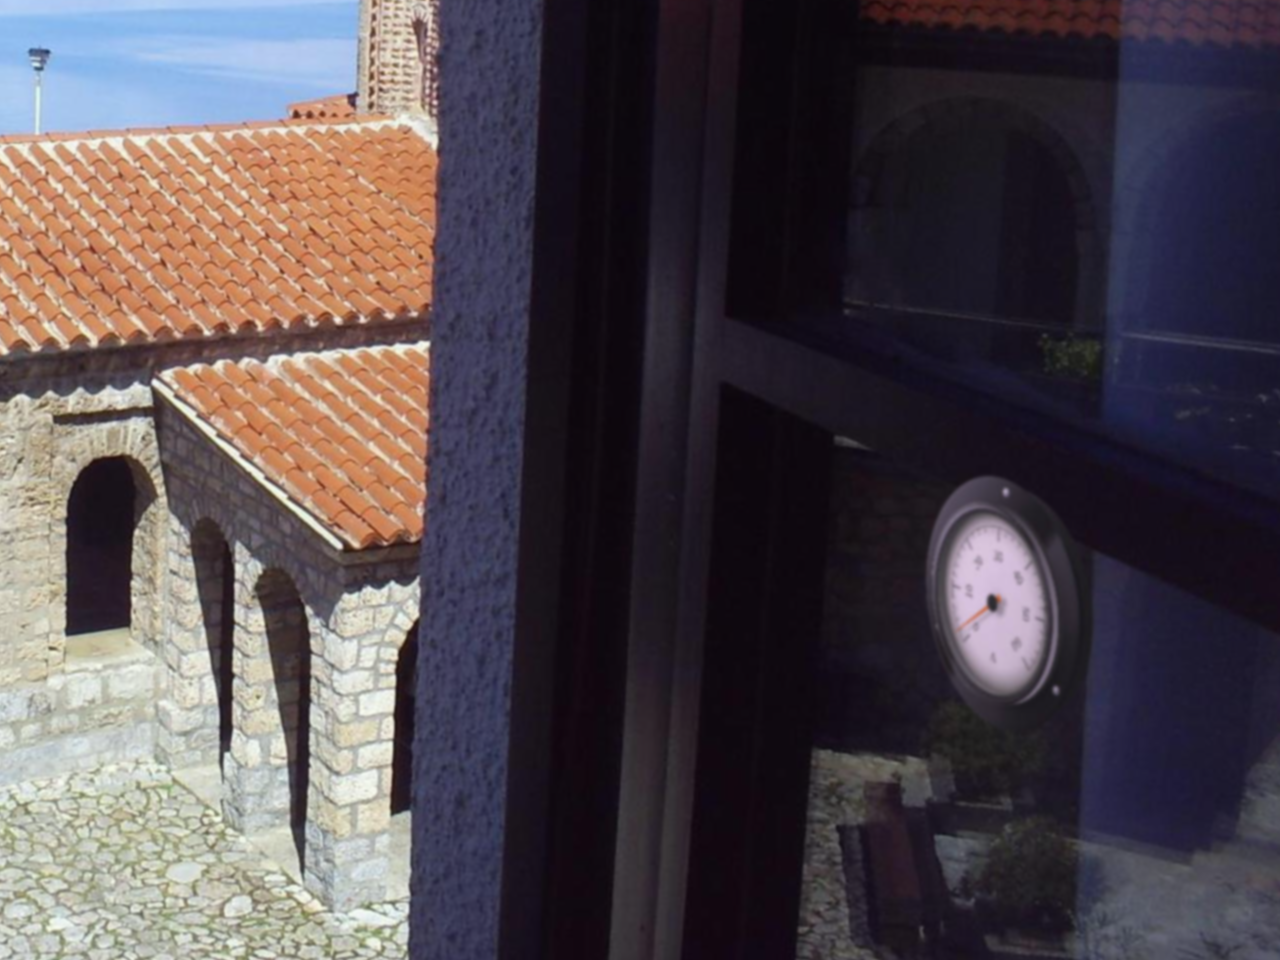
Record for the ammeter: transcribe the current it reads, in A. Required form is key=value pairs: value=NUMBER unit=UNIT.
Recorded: value=2 unit=A
